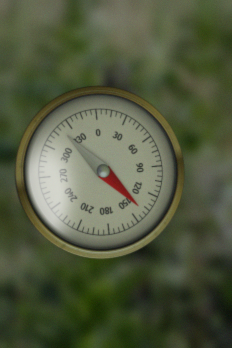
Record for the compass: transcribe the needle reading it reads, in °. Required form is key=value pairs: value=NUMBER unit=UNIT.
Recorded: value=140 unit=°
